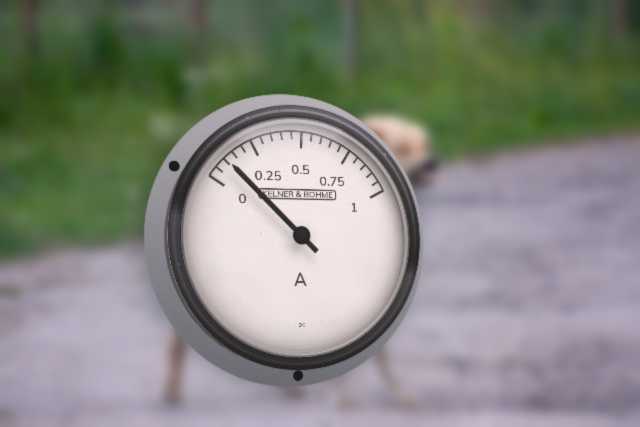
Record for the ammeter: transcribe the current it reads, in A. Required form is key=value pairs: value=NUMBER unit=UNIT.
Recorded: value=0.1 unit=A
